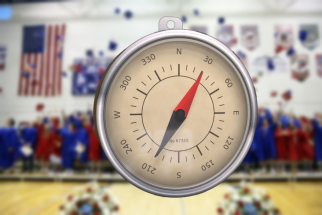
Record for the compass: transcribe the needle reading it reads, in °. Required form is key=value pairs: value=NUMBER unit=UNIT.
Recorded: value=30 unit=°
